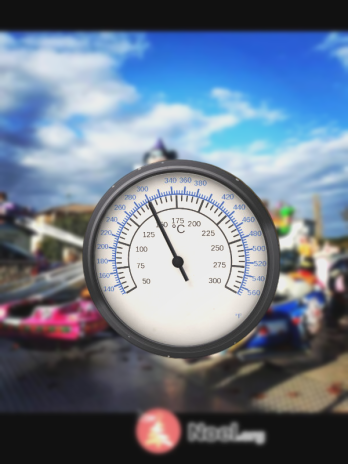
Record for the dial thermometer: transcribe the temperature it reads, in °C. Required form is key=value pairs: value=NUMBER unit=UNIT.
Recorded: value=150 unit=°C
